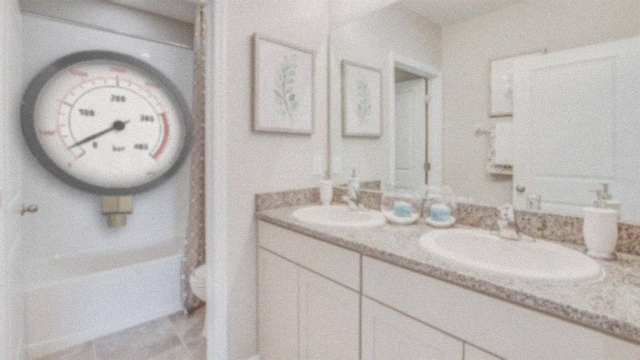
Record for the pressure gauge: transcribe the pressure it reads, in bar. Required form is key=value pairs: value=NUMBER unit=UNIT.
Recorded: value=20 unit=bar
